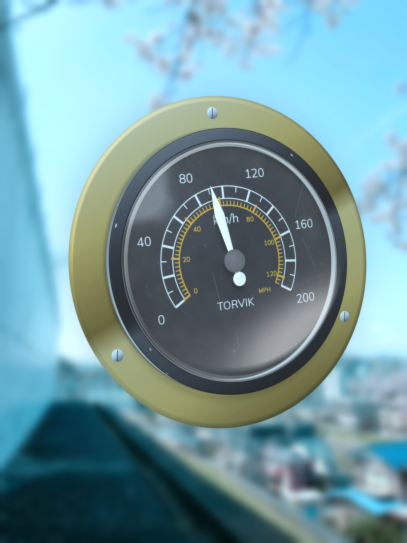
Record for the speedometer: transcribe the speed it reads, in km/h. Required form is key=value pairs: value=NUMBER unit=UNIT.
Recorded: value=90 unit=km/h
